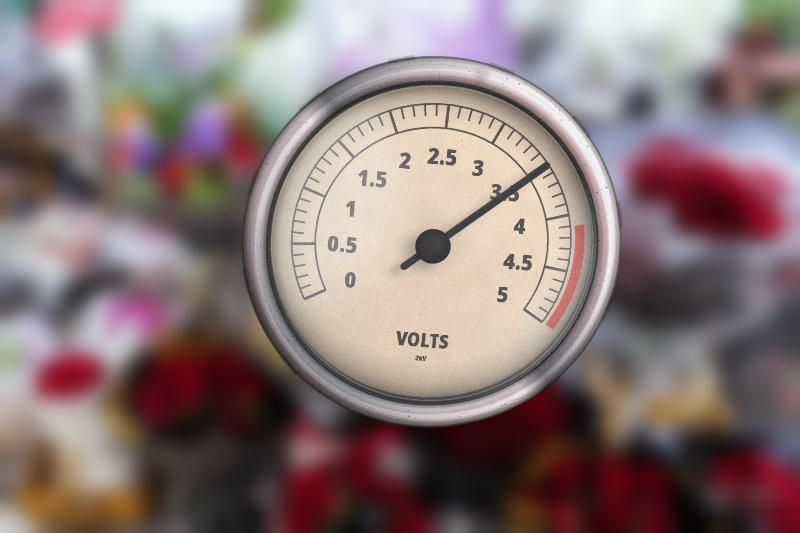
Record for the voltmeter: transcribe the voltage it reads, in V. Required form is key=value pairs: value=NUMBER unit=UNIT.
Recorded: value=3.5 unit=V
